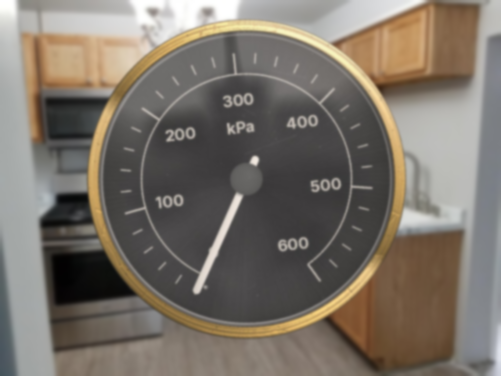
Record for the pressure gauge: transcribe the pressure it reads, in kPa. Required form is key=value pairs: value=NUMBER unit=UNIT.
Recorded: value=0 unit=kPa
